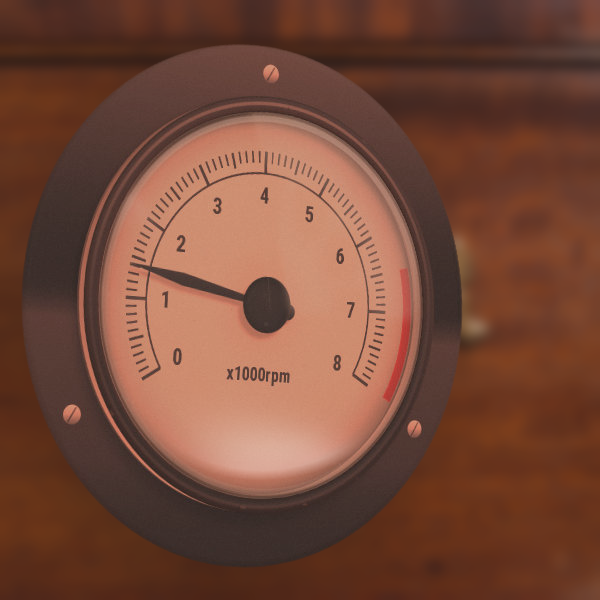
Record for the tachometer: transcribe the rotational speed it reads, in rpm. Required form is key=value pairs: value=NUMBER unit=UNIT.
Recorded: value=1400 unit=rpm
